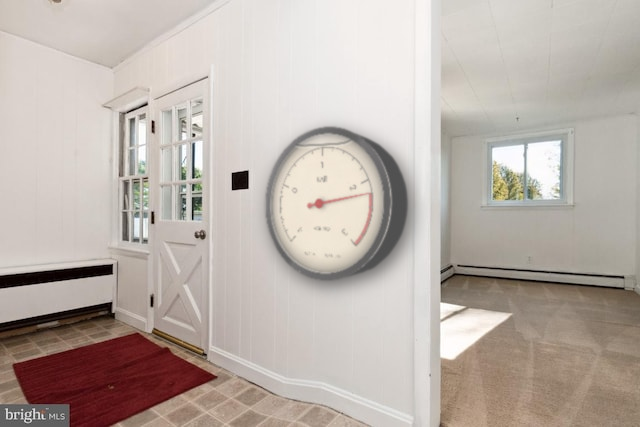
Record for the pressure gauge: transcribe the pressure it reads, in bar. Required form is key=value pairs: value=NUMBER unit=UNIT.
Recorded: value=2.2 unit=bar
